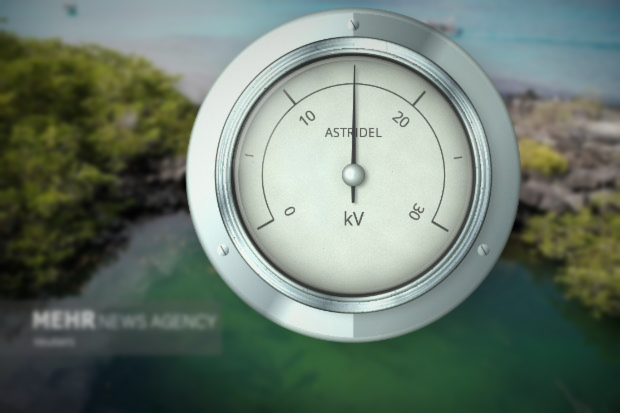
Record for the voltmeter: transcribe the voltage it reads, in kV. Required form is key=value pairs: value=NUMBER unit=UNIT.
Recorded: value=15 unit=kV
